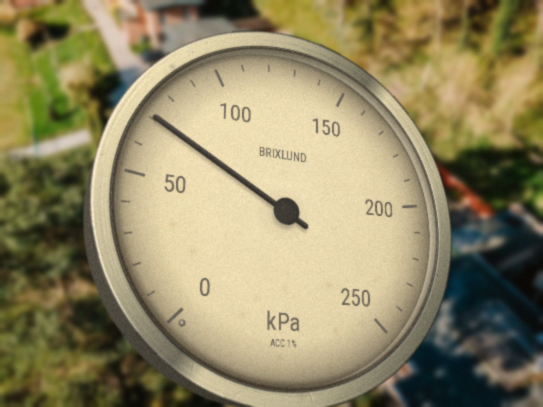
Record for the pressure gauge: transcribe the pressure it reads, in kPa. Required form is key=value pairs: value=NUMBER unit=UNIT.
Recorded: value=70 unit=kPa
